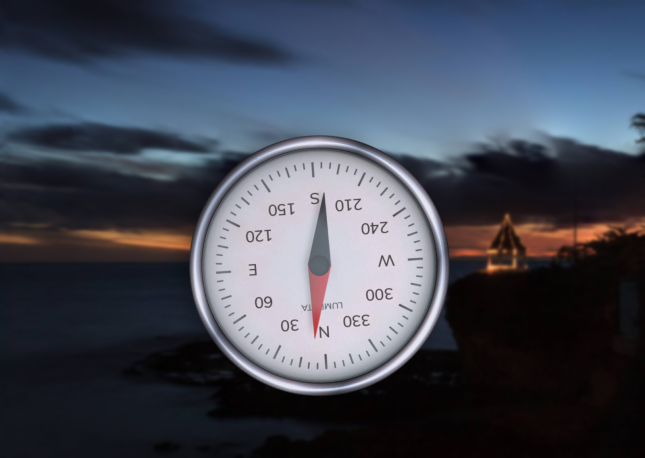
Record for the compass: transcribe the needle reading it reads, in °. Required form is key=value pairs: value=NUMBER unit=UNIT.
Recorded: value=7.5 unit=°
